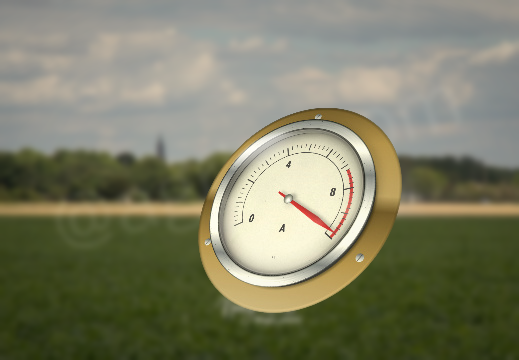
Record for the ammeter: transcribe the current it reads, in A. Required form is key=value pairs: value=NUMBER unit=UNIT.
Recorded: value=9.8 unit=A
